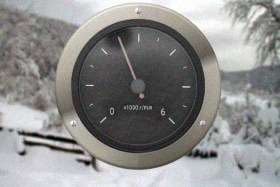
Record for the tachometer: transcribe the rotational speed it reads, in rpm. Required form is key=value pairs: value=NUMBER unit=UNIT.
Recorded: value=2500 unit=rpm
